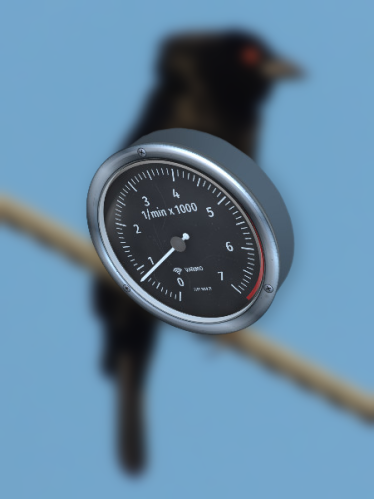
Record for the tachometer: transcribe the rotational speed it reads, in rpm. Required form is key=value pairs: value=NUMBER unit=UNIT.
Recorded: value=800 unit=rpm
